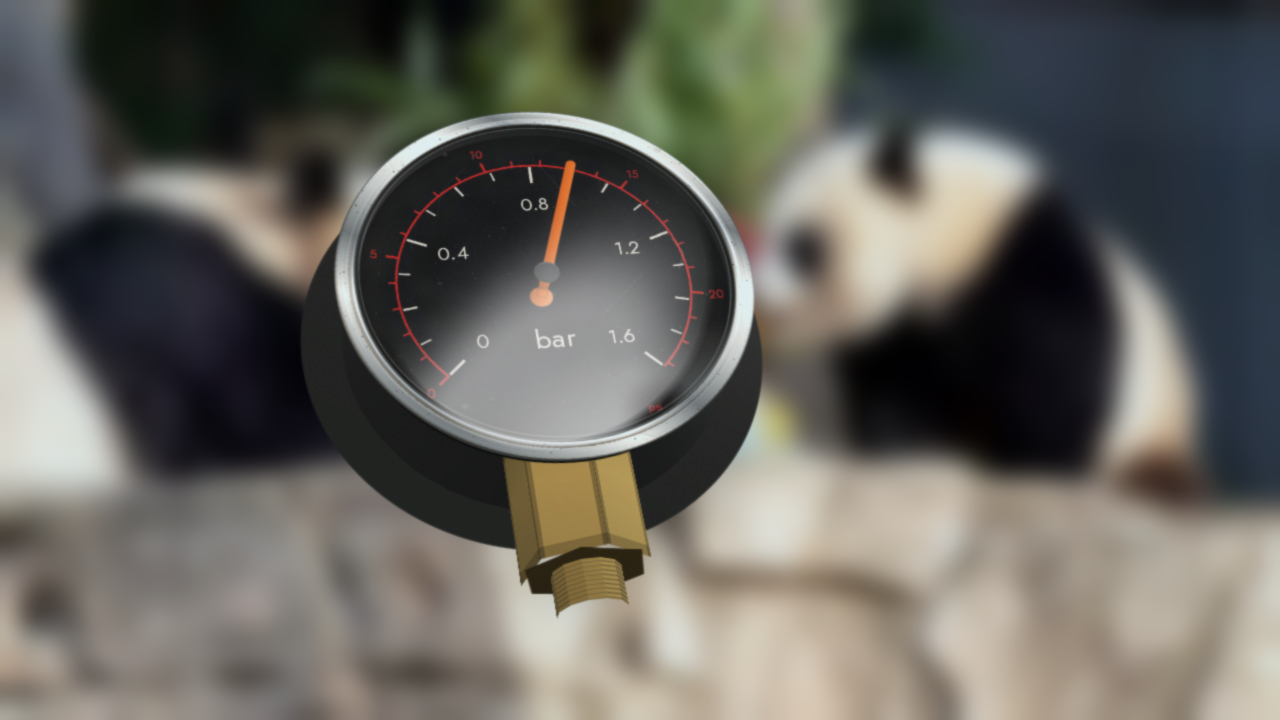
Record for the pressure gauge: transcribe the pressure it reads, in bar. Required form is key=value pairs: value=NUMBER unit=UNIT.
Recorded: value=0.9 unit=bar
